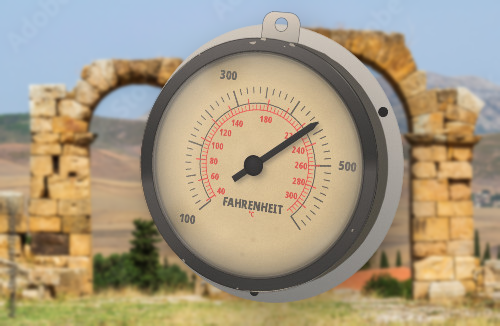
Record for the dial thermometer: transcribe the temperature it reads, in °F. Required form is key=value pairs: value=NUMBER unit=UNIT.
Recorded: value=440 unit=°F
